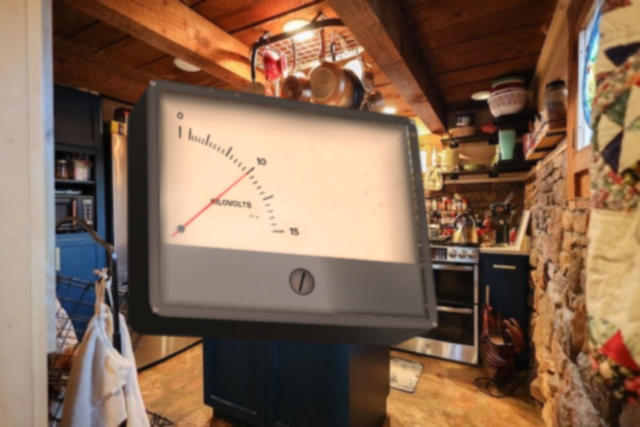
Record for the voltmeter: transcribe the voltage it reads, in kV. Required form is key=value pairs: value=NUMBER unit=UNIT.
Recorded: value=10 unit=kV
